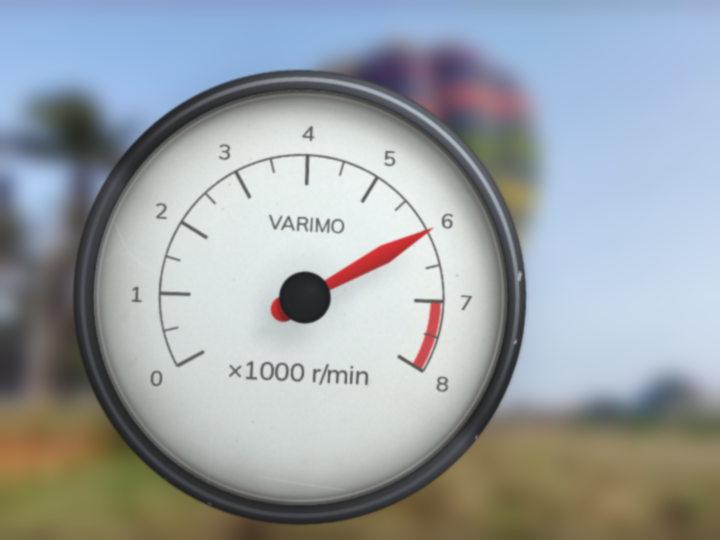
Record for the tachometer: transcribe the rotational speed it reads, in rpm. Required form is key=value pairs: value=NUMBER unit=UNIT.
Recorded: value=6000 unit=rpm
